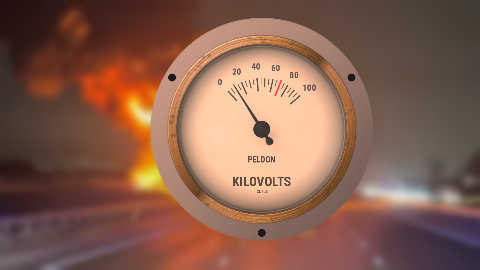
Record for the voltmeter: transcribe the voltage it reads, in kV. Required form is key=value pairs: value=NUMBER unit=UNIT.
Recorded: value=10 unit=kV
